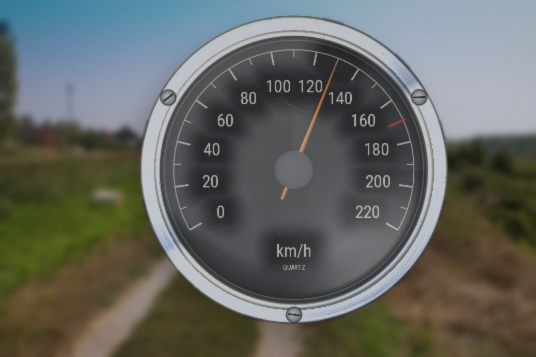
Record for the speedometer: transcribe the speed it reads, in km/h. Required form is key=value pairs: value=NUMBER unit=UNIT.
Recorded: value=130 unit=km/h
